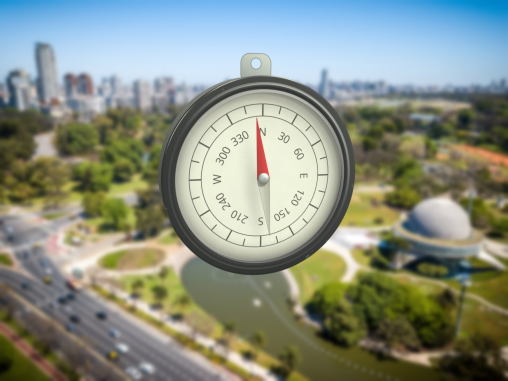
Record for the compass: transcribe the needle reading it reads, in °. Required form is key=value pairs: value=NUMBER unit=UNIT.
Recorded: value=352.5 unit=°
